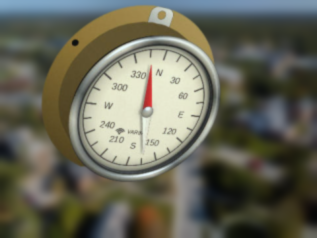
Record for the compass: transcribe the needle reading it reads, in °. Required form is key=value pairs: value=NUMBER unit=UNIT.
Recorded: value=345 unit=°
